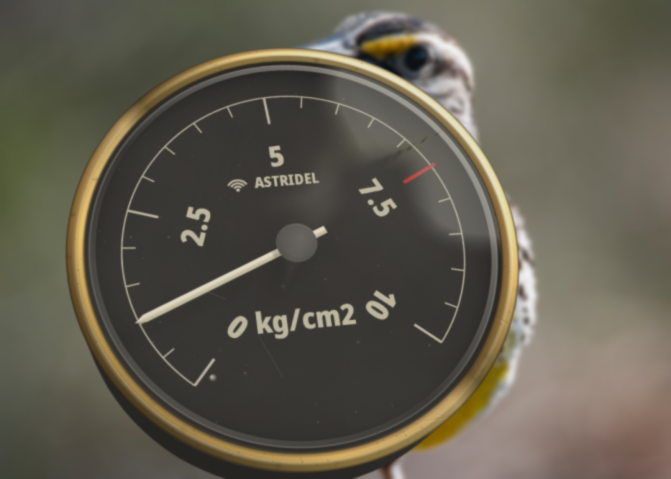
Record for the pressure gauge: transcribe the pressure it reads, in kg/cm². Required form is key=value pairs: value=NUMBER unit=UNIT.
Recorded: value=1 unit=kg/cm²
